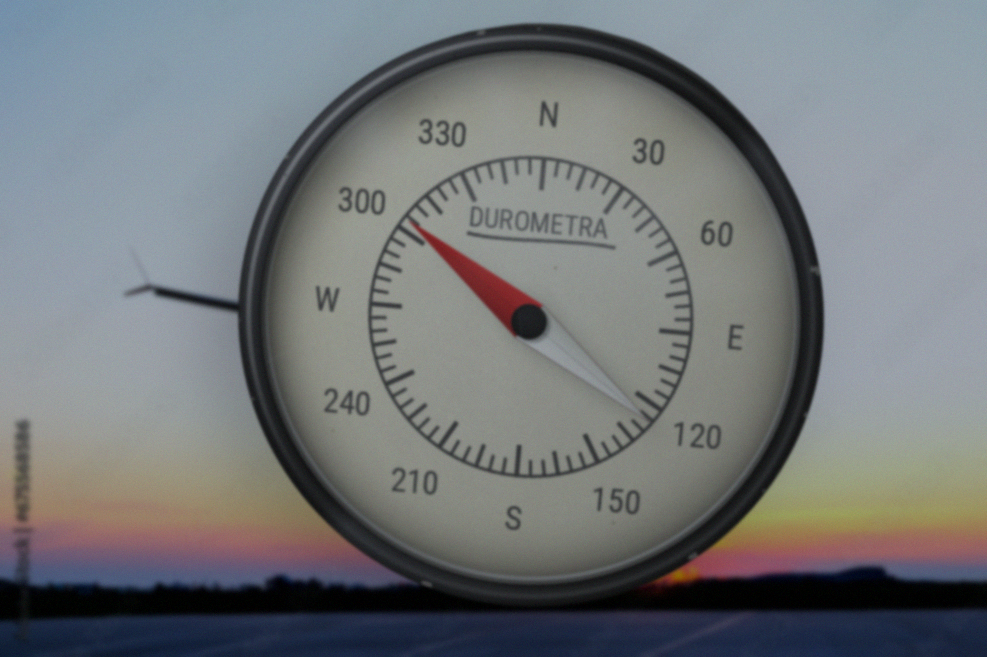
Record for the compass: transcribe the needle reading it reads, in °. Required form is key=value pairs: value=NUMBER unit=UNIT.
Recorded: value=305 unit=°
